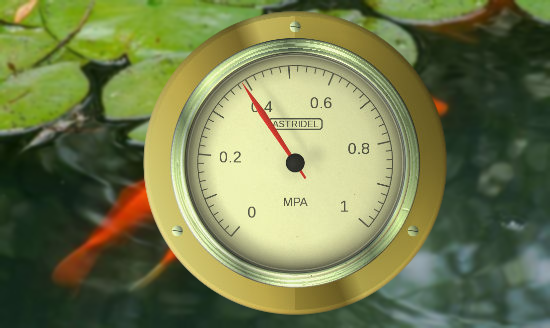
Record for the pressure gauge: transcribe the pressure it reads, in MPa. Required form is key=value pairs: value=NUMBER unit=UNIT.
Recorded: value=0.39 unit=MPa
